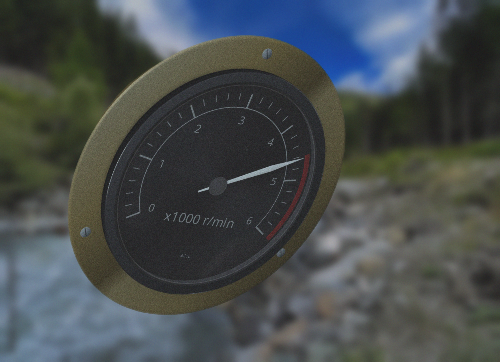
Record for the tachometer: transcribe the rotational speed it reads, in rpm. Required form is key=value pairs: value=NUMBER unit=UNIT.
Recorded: value=4600 unit=rpm
